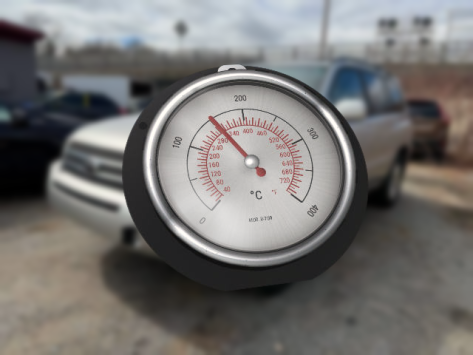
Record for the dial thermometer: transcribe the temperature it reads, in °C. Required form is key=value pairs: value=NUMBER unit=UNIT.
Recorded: value=150 unit=°C
